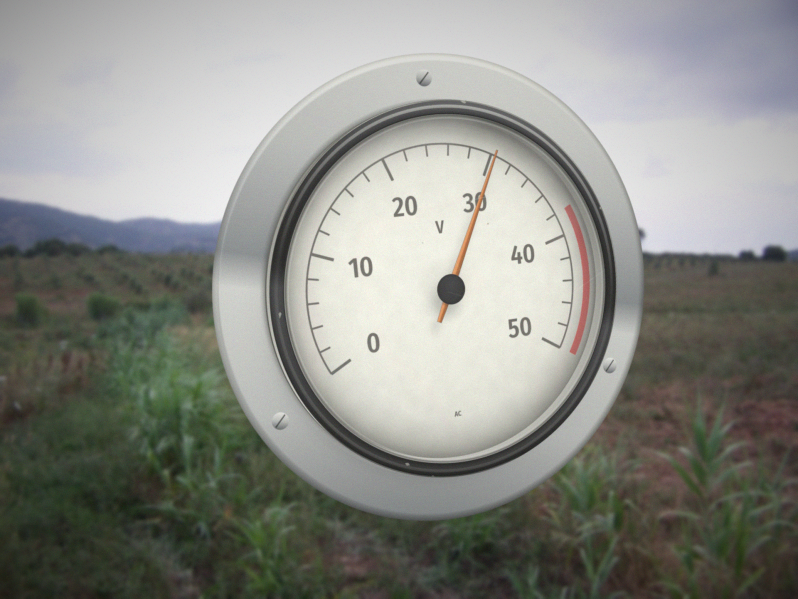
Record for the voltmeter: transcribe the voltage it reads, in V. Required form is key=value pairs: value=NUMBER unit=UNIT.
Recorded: value=30 unit=V
